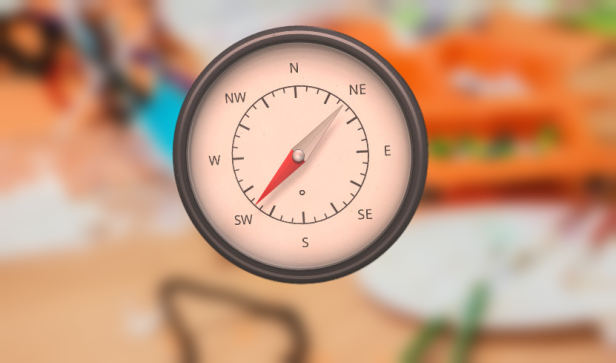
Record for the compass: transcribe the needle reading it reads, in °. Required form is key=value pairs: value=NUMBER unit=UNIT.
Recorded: value=225 unit=°
